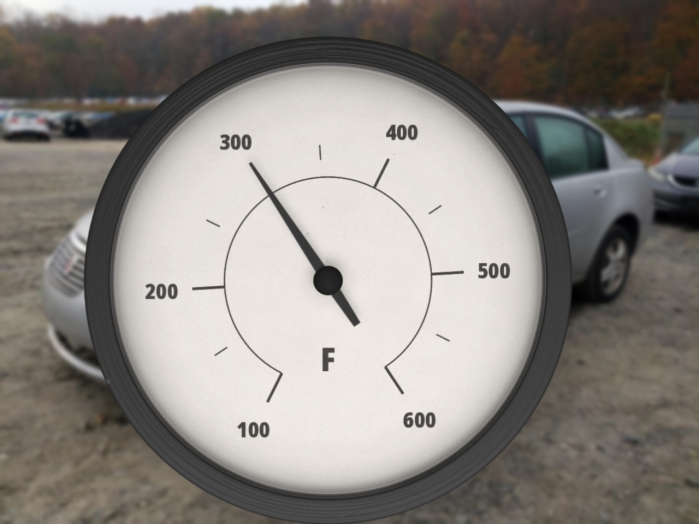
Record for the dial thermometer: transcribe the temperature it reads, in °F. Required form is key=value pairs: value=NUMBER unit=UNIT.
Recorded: value=300 unit=°F
